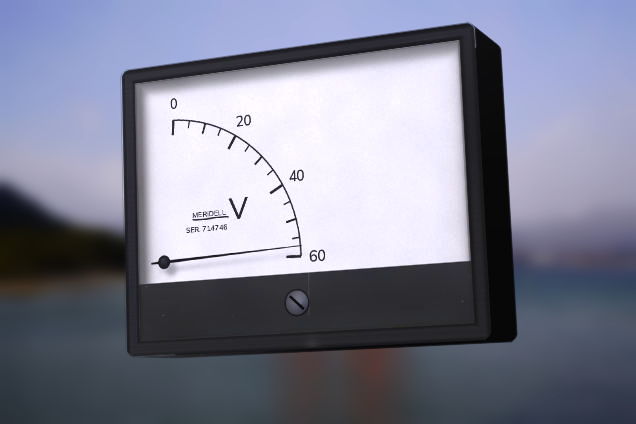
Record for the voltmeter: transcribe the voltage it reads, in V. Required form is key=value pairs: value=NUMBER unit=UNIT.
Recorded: value=57.5 unit=V
